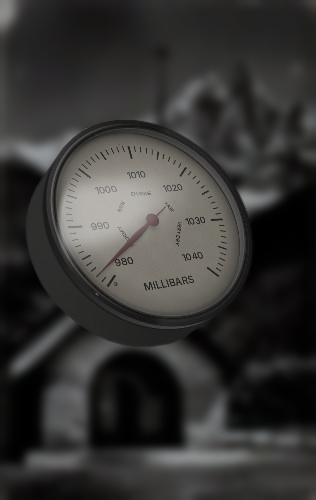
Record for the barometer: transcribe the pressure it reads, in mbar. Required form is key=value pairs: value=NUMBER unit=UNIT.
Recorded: value=982 unit=mbar
